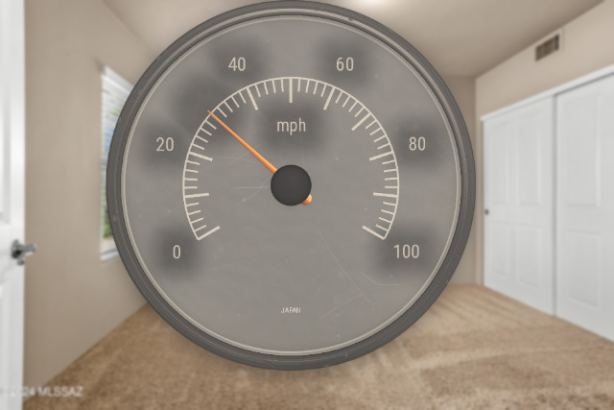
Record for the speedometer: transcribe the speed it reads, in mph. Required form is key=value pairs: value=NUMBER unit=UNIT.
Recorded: value=30 unit=mph
